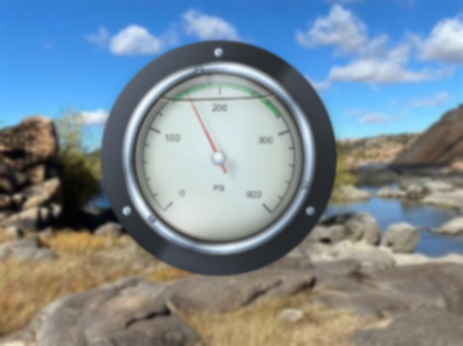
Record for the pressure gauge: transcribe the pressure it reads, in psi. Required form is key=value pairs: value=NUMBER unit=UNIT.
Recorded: value=160 unit=psi
